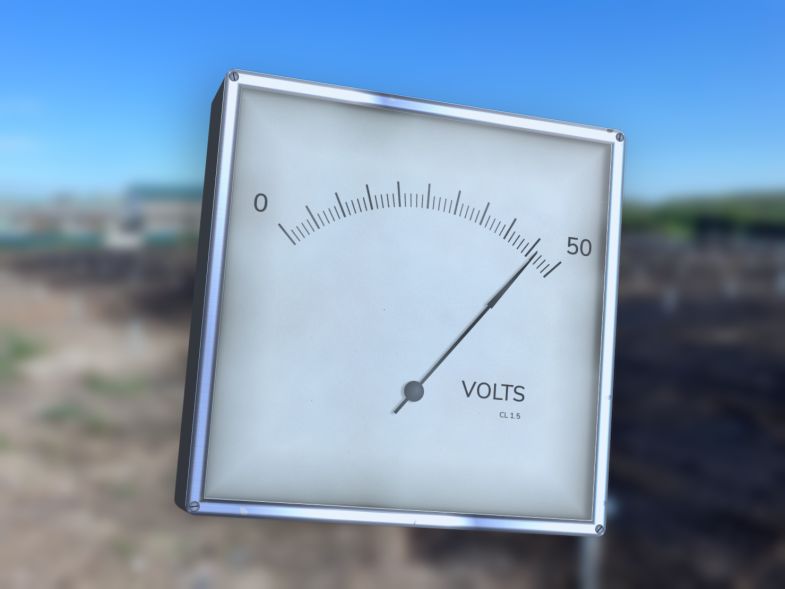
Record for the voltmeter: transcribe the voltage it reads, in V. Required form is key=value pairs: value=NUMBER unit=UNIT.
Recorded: value=46 unit=V
